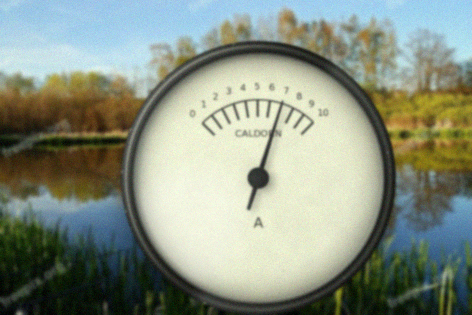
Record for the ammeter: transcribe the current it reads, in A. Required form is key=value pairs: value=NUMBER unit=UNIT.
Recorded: value=7 unit=A
